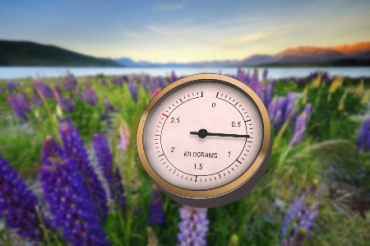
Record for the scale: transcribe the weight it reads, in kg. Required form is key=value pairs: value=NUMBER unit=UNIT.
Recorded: value=0.7 unit=kg
